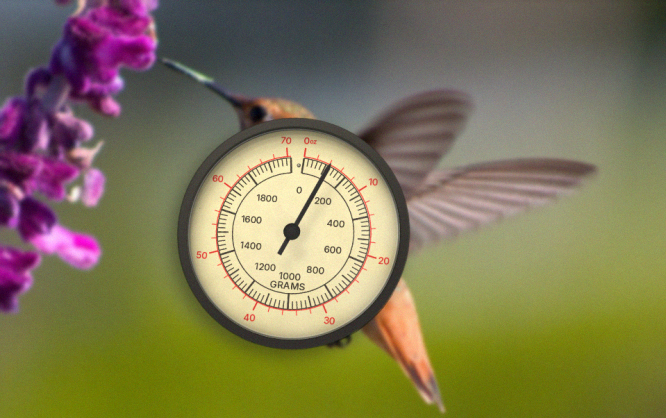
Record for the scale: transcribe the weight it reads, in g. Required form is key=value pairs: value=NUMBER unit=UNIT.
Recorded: value=120 unit=g
